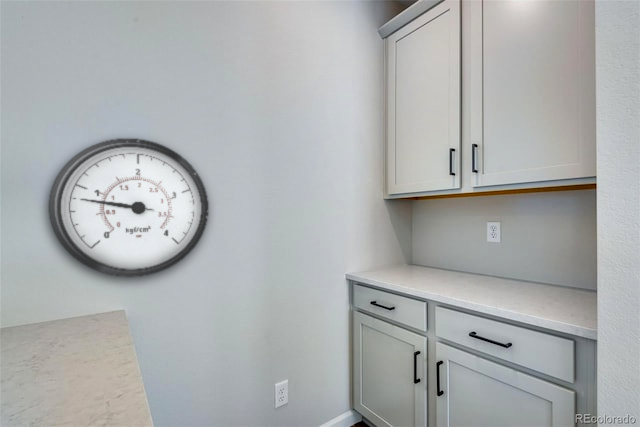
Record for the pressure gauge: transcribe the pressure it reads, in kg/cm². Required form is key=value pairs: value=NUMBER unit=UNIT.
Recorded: value=0.8 unit=kg/cm²
